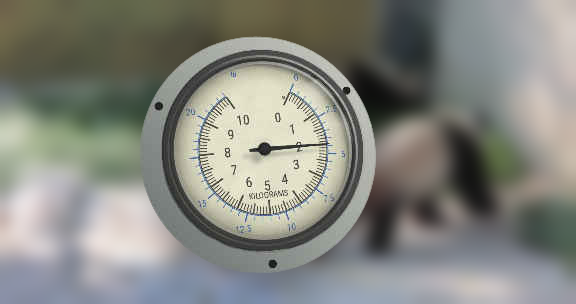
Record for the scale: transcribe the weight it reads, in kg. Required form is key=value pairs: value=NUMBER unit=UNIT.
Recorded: value=2 unit=kg
